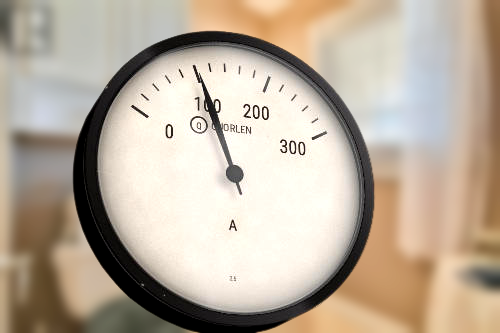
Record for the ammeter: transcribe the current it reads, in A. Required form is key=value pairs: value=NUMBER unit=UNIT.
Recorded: value=100 unit=A
